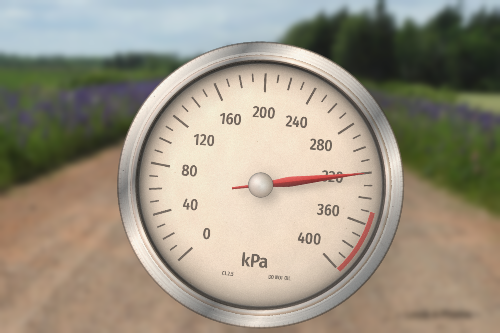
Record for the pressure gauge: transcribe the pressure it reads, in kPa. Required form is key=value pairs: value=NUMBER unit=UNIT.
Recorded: value=320 unit=kPa
